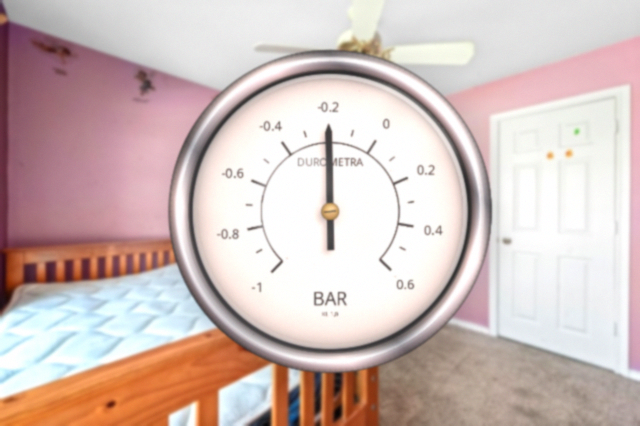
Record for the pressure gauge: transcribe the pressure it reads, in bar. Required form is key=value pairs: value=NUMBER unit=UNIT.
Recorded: value=-0.2 unit=bar
